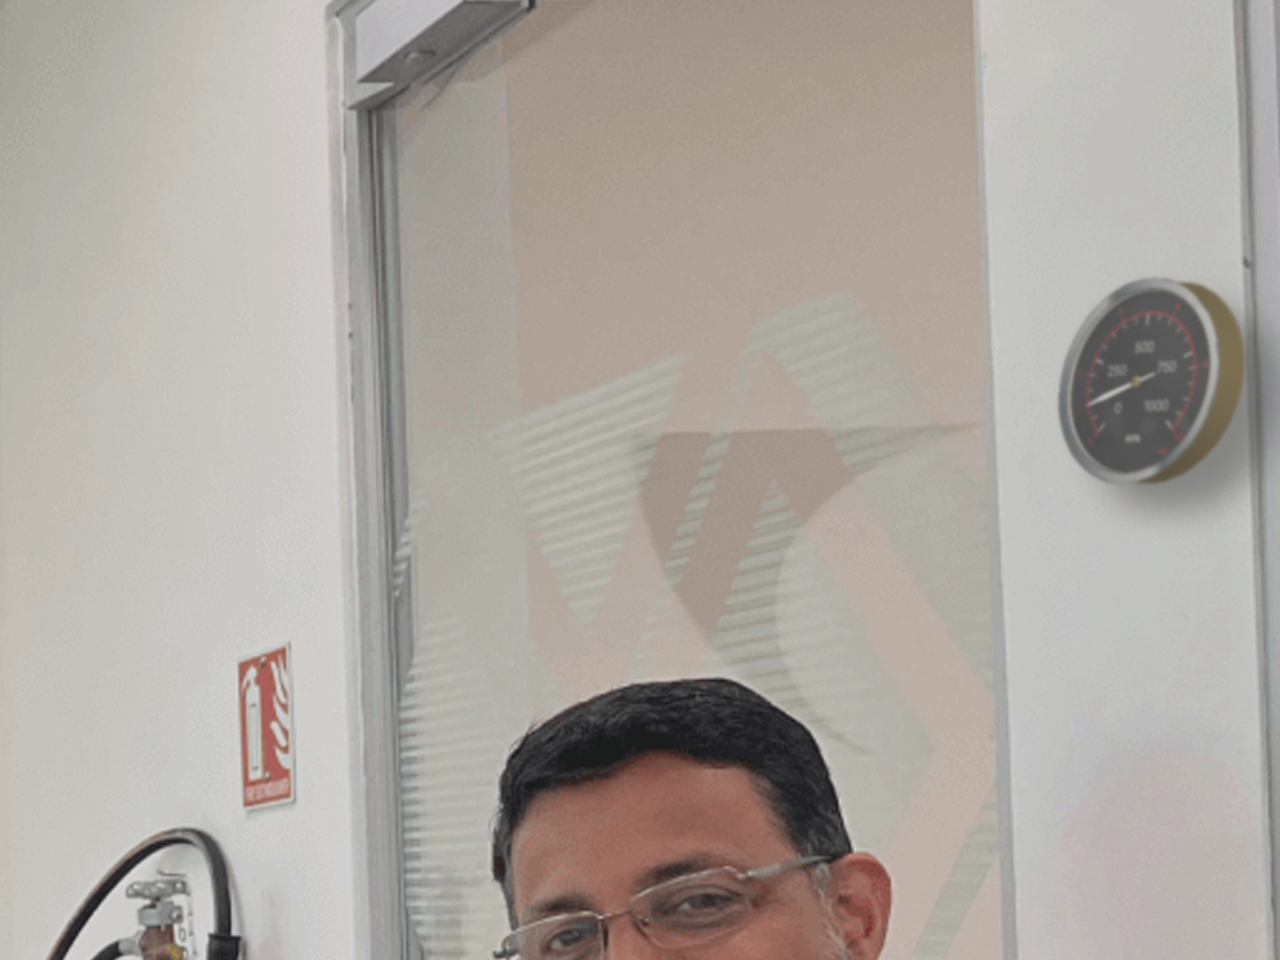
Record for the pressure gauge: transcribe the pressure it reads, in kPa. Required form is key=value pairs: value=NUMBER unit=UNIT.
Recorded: value=100 unit=kPa
